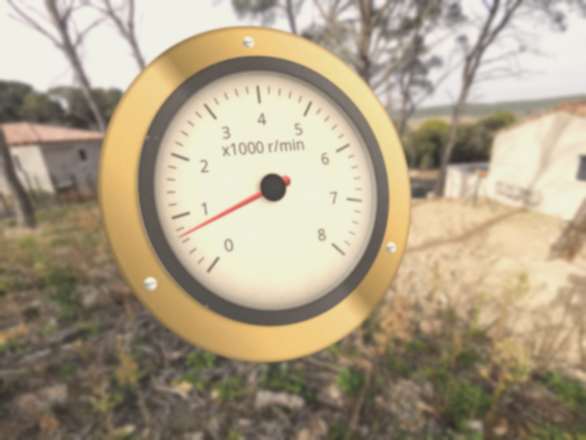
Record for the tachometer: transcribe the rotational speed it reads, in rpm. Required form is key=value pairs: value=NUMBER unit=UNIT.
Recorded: value=700 unit=rpm
